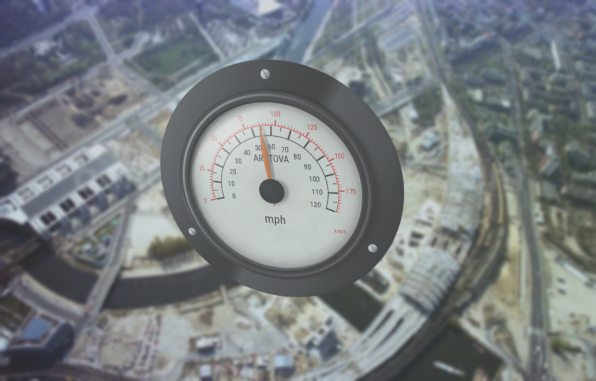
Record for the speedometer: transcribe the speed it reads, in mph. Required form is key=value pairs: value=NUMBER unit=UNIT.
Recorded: value=55 unit=mph
